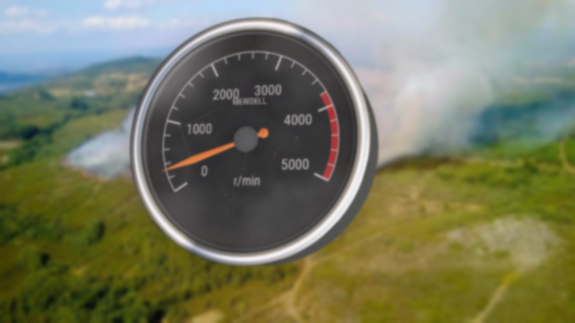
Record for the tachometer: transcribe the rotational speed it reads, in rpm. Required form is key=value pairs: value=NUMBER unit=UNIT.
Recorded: value=300 unit=rpm
